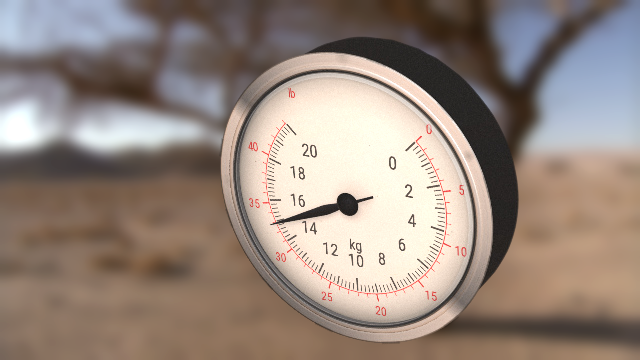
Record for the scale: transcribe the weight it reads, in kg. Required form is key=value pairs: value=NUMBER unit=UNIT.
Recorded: value=15 unit=kg
